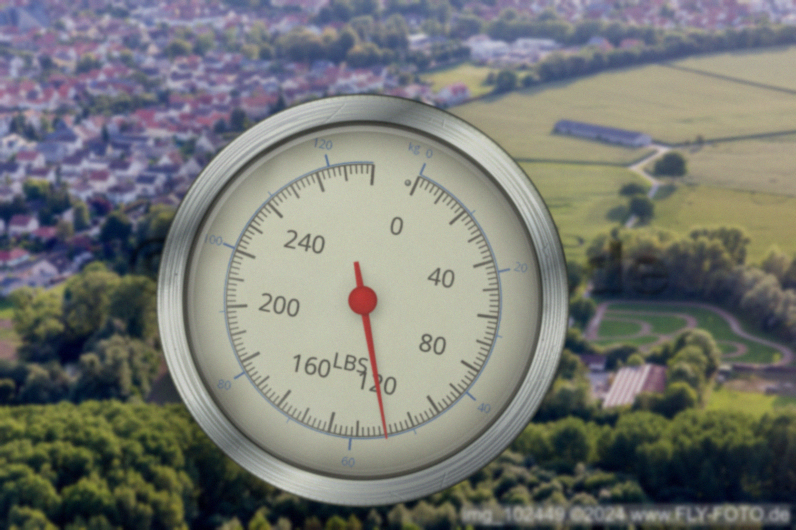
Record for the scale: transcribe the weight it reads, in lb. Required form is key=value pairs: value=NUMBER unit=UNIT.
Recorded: value=120 unit=lb
